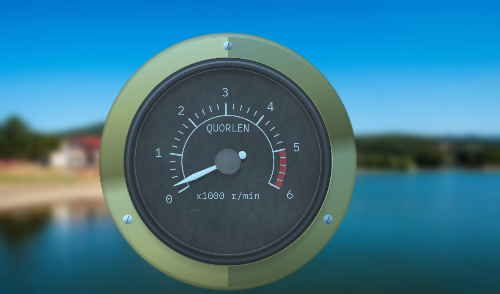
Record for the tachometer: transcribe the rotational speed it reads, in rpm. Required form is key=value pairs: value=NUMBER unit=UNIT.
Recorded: value=200 unit=rpm
